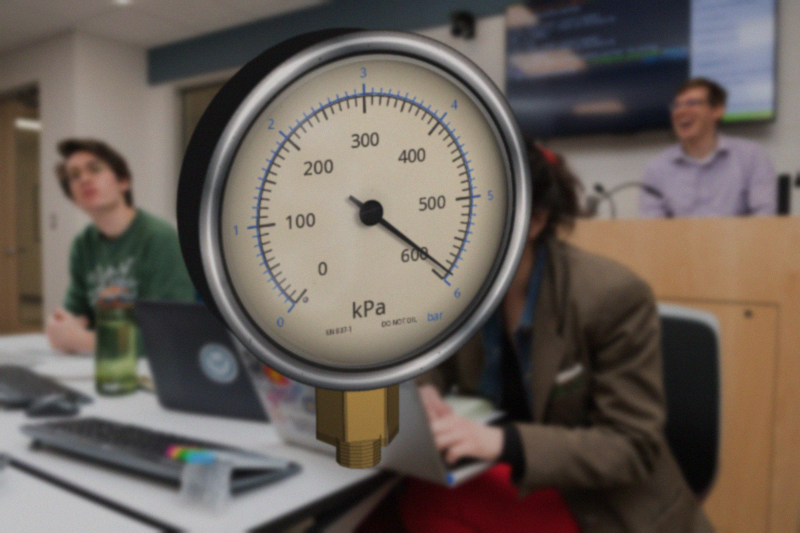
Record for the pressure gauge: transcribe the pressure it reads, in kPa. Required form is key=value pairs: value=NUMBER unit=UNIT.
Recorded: value=590 unit=kPa
